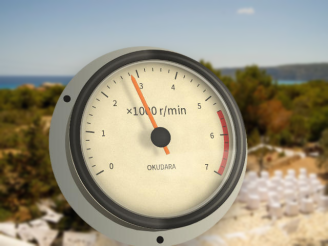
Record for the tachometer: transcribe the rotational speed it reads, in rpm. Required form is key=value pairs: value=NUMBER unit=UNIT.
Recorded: value=2800 unit=rpm
